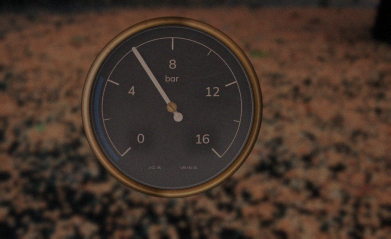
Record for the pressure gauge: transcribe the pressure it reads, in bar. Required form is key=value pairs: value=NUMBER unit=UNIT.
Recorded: value=6 unit=bar
